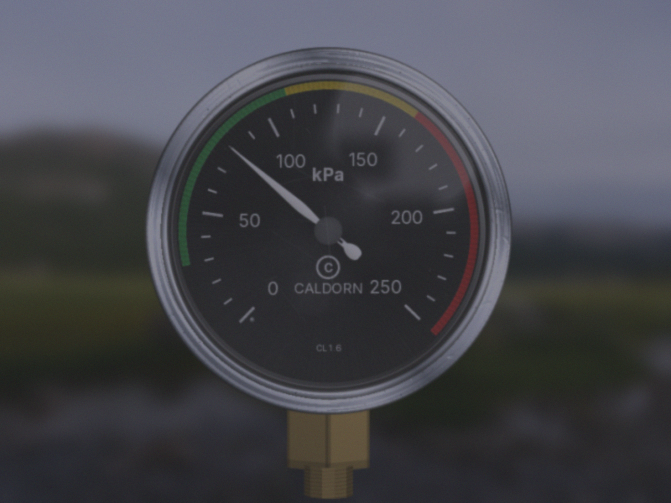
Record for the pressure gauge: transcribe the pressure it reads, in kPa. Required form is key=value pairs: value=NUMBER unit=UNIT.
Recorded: value=80 unit=kPa
